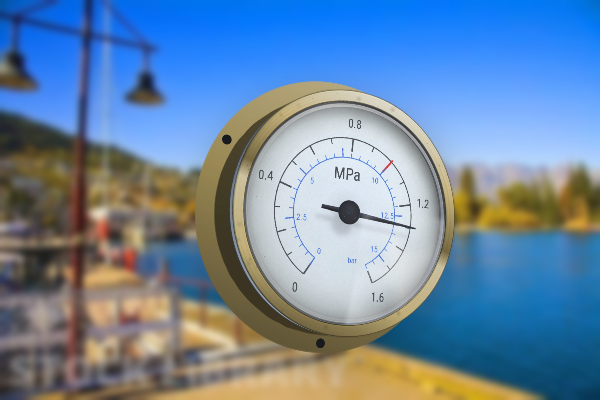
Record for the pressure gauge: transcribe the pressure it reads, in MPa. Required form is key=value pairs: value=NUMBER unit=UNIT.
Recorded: value=1.3 unit=MPa
